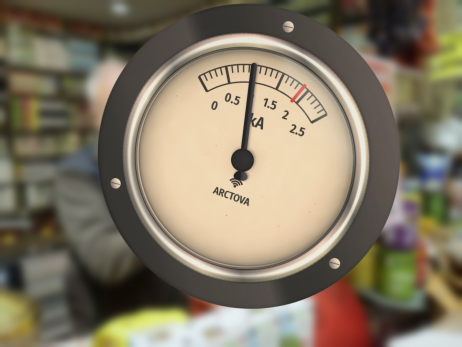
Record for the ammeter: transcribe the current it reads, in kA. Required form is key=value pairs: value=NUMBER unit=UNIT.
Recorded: value=1 unit=kA
